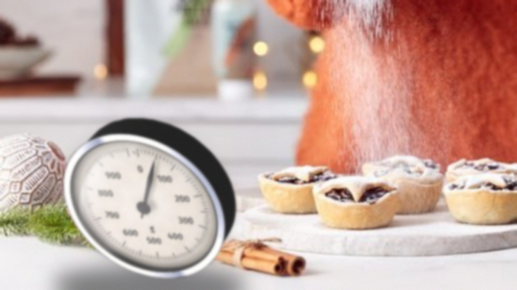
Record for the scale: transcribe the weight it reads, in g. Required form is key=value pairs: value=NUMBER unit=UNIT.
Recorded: value=50 unit=g
